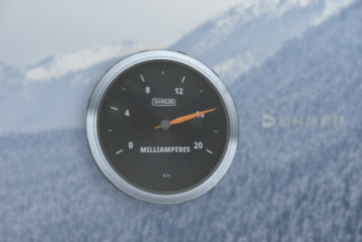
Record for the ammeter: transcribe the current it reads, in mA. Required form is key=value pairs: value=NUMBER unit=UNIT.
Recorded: value=16 unit=mA
